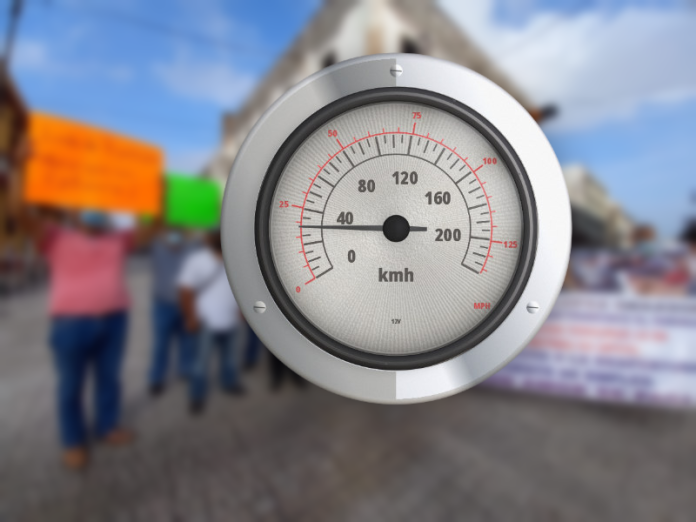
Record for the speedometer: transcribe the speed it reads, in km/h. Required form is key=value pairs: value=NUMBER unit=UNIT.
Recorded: value=30 unit=km/h
